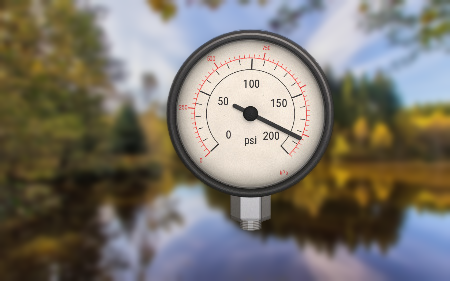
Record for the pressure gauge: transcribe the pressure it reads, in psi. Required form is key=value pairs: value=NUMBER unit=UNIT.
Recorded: value=185 unit=psi
